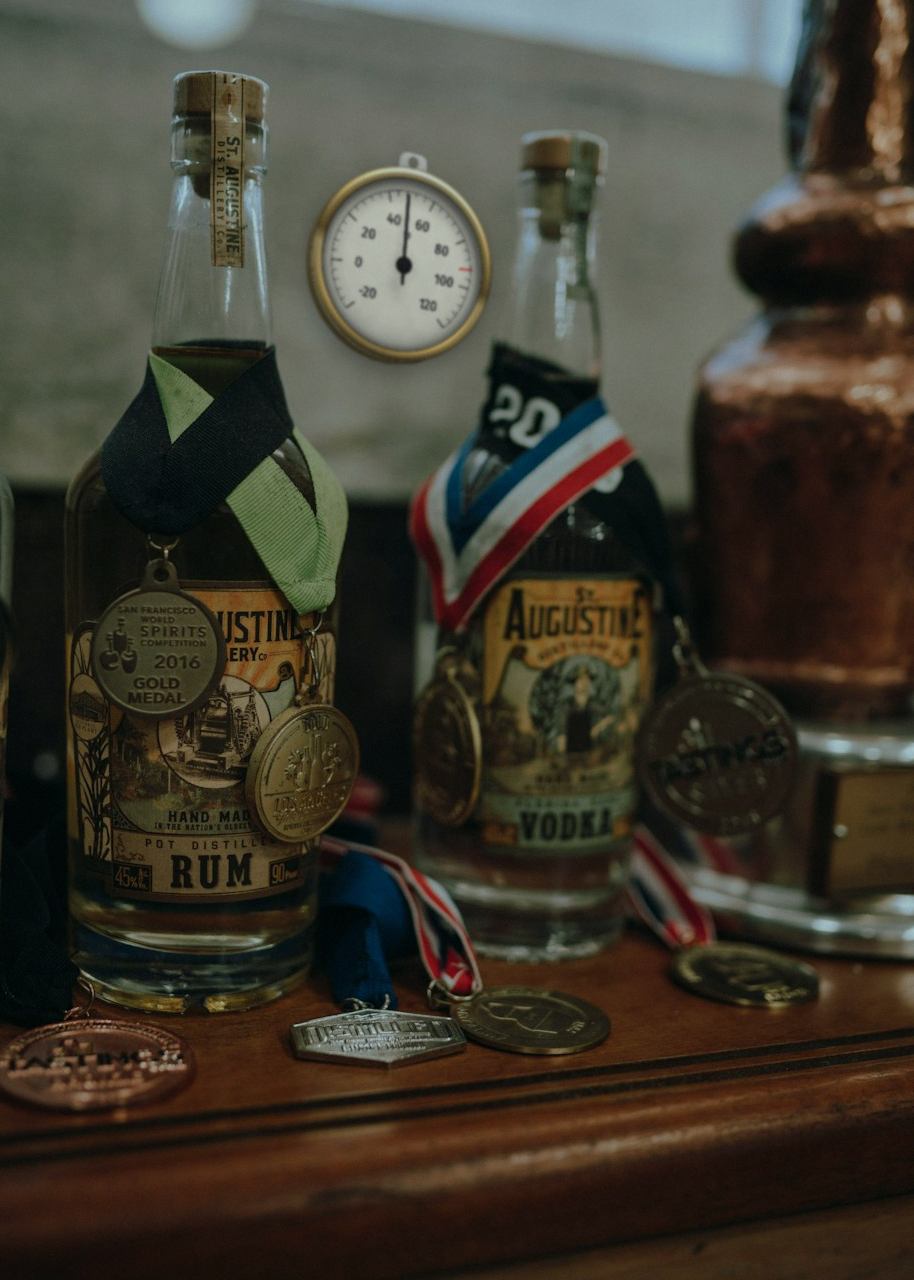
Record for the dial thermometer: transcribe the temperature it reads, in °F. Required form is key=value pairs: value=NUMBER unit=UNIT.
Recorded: value=48 unit=°F
